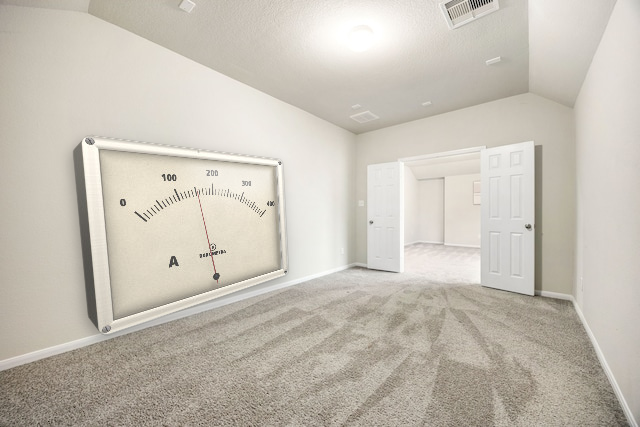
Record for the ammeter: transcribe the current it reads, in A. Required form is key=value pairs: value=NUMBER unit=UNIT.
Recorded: value=150 unit=A
